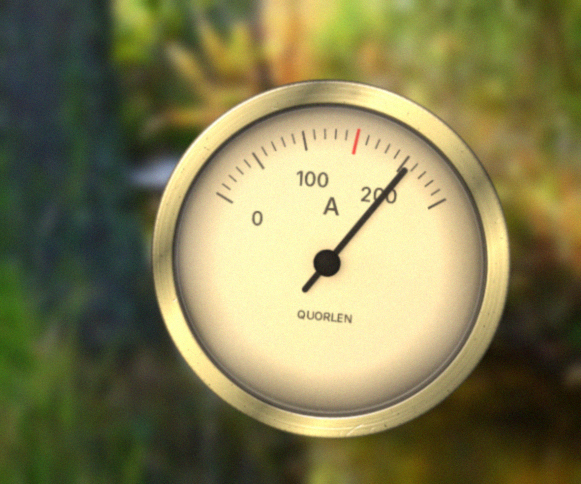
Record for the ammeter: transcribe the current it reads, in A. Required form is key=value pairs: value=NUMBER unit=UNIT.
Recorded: value=205 unit=A
